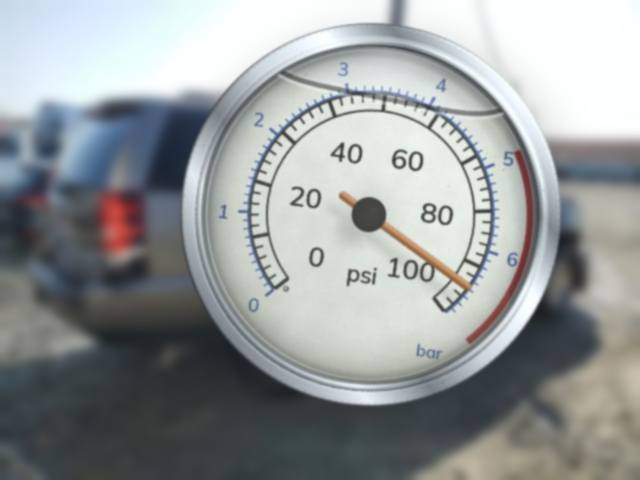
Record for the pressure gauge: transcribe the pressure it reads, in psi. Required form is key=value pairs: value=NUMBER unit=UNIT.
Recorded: value=94 unit=psi
